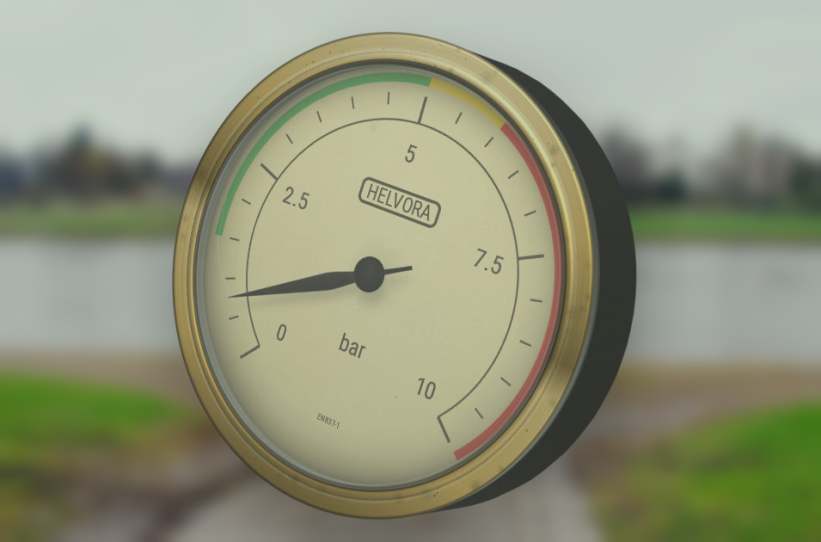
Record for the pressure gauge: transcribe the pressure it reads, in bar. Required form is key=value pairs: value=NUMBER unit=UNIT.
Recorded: value=0.75 unit=bar
